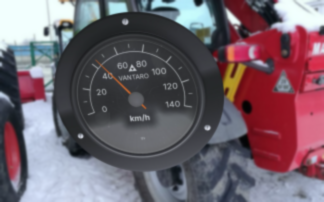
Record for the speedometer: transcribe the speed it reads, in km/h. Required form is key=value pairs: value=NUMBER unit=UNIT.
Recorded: value=45 unit=km/h
